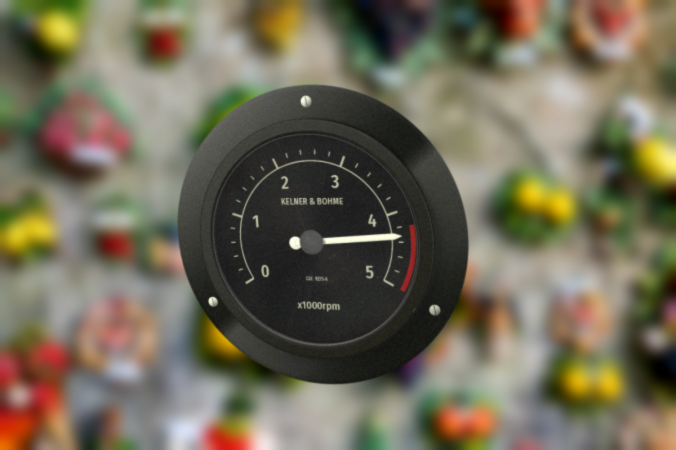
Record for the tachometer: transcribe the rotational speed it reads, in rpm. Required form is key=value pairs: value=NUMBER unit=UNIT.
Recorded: value=4300 unit=rpm
